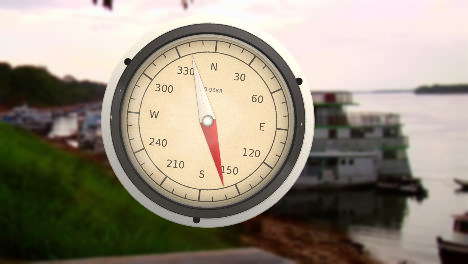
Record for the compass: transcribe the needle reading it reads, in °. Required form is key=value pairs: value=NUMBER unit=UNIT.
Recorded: value=160 unit=°
